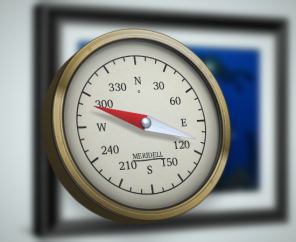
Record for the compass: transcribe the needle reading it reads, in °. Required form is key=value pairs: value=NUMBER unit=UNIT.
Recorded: value=290 unit=°
